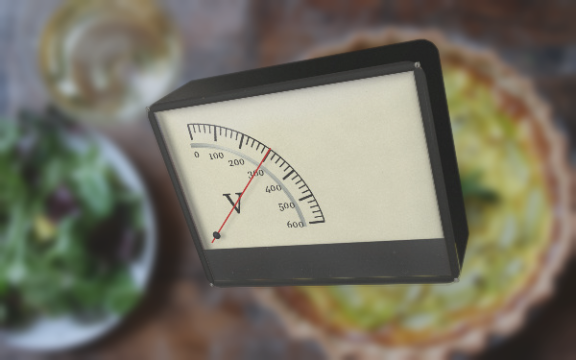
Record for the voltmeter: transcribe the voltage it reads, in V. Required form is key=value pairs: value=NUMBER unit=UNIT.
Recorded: value=300 unit=V
